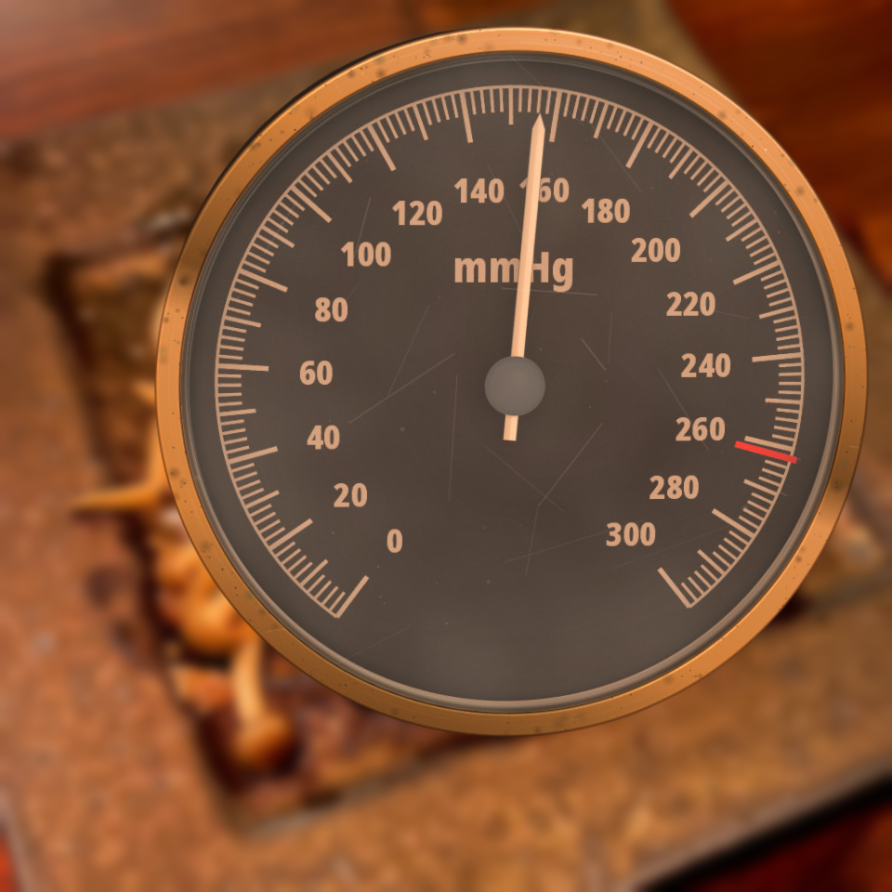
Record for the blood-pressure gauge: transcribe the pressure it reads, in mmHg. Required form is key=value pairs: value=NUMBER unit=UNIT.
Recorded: value=156 unit=mmHg
